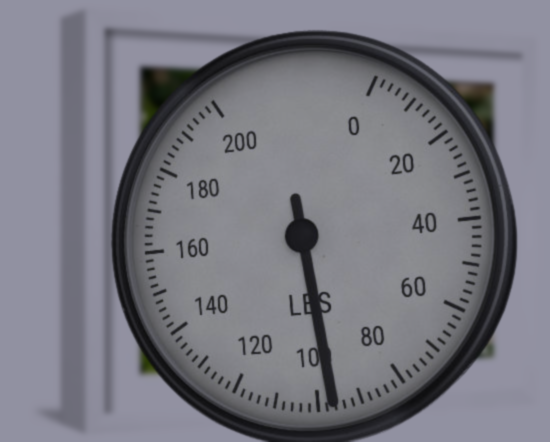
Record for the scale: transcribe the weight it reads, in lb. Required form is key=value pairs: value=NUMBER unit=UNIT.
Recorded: value=96 unit=lb
